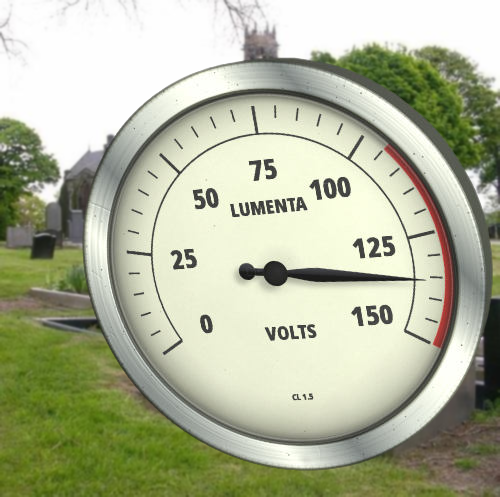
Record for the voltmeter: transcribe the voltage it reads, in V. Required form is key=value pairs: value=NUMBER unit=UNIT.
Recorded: value=135 unit=V
